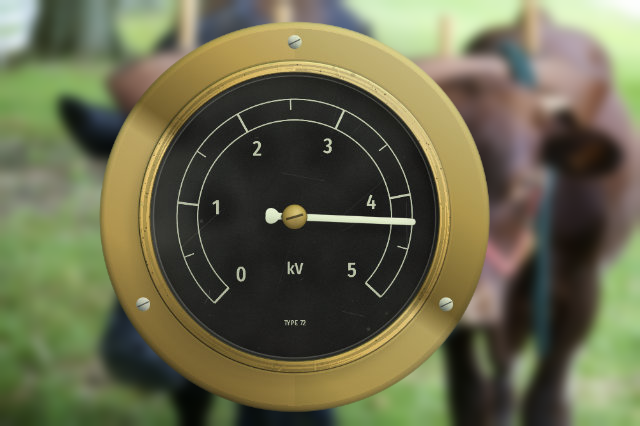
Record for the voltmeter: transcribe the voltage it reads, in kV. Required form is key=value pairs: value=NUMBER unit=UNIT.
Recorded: value=4.25 unit=kV
